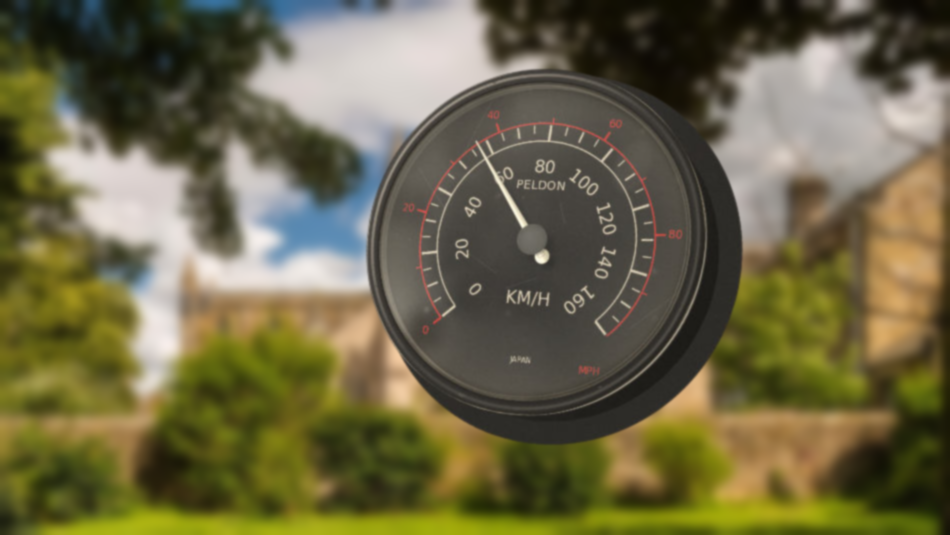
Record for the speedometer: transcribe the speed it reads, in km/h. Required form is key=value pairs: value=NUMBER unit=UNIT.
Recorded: value=57.5 unit=km/h
